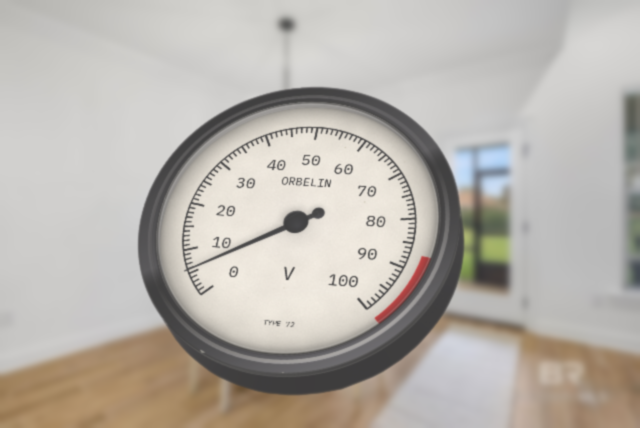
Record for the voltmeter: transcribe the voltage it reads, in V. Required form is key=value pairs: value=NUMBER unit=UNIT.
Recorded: value=5 unit=V
